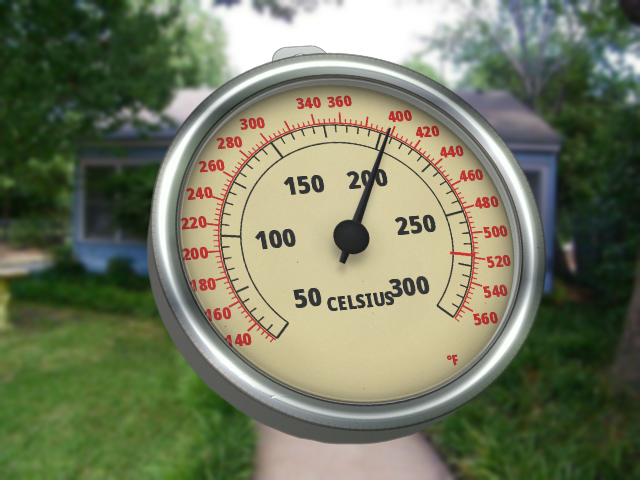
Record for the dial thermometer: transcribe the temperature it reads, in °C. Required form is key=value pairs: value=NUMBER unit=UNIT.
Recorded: value=202.5 unit=°C
